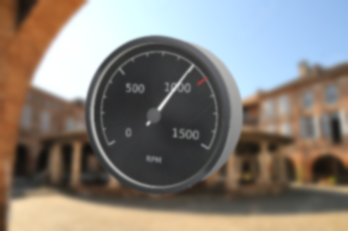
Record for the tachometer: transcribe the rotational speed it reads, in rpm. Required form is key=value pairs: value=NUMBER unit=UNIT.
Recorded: value=1000 unit=rpm
